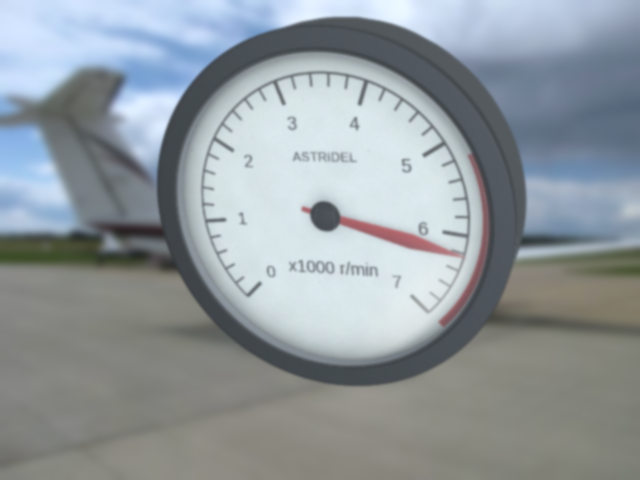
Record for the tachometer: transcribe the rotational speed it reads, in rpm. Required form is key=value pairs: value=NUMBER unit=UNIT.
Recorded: value=6200 unit=rpm
